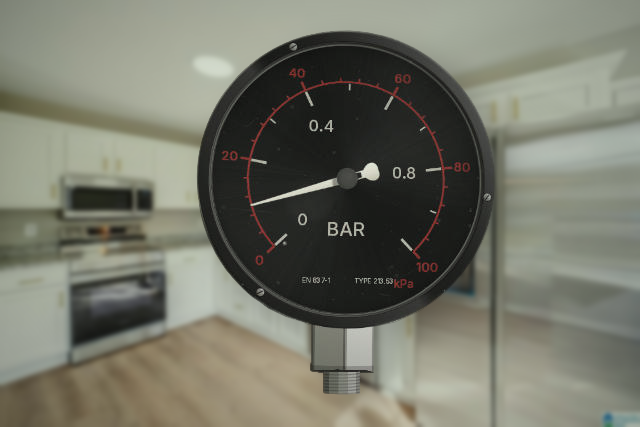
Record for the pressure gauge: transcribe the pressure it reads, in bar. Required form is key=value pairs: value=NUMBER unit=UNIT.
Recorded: value=0.1 unit=bar
